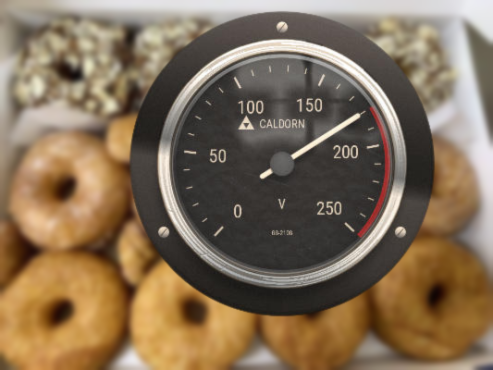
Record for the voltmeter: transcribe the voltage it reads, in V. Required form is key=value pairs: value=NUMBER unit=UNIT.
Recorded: value=180 unit=V
